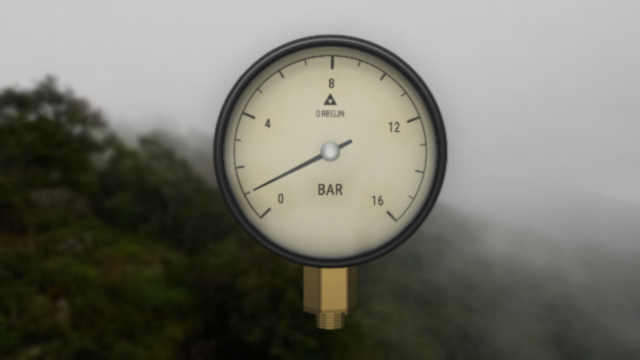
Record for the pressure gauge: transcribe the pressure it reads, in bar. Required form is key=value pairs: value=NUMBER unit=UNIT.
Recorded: value=1 unit=bar
